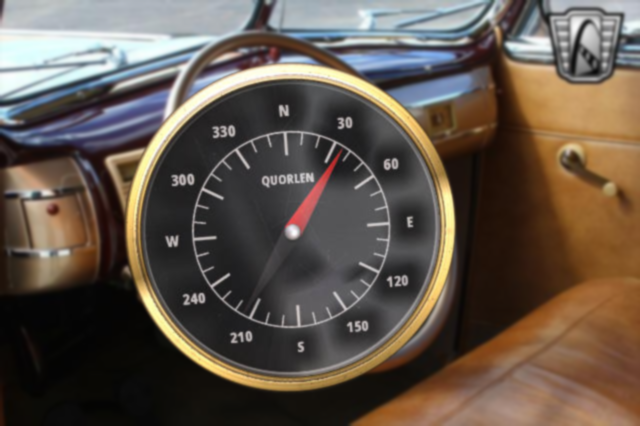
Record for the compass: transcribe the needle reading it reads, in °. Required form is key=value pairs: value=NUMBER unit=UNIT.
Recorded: value=35 unit=°
